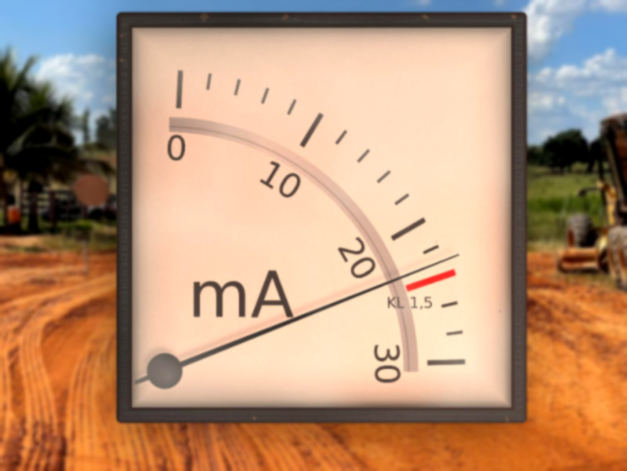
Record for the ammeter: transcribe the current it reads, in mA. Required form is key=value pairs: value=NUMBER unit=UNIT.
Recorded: value=23 unit=mA
